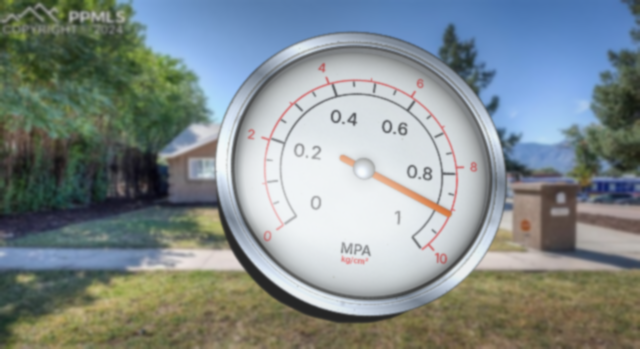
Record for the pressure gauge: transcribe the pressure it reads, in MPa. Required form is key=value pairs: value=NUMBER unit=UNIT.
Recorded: value=0.9 unit=MPa
